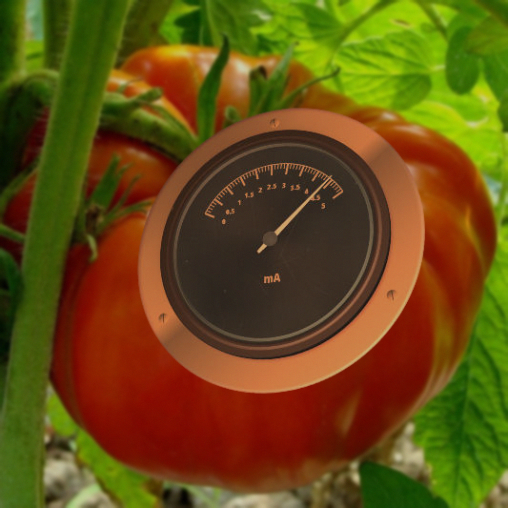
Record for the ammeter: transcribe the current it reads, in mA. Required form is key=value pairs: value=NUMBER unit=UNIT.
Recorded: value=4.5 unit=mA
